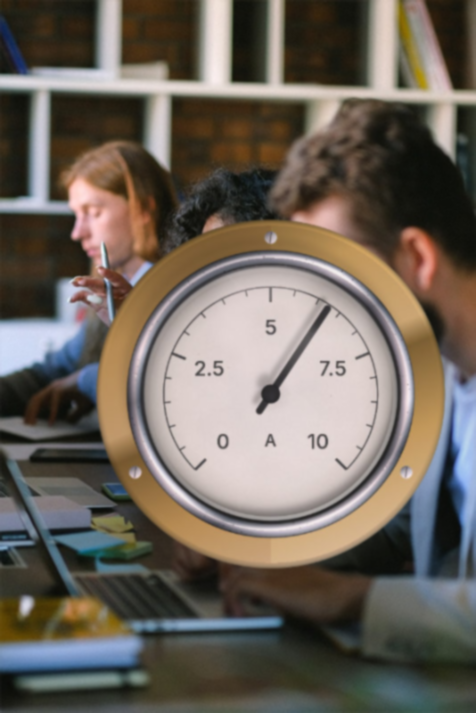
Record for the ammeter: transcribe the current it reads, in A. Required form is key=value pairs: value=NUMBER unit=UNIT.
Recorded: value=6.25 unit=A
